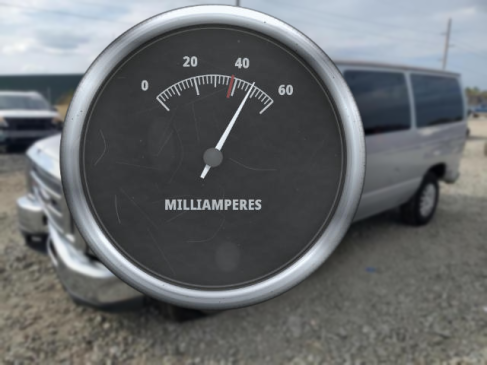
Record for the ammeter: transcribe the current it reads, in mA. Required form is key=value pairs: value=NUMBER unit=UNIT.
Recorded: value=48 unit=mA
